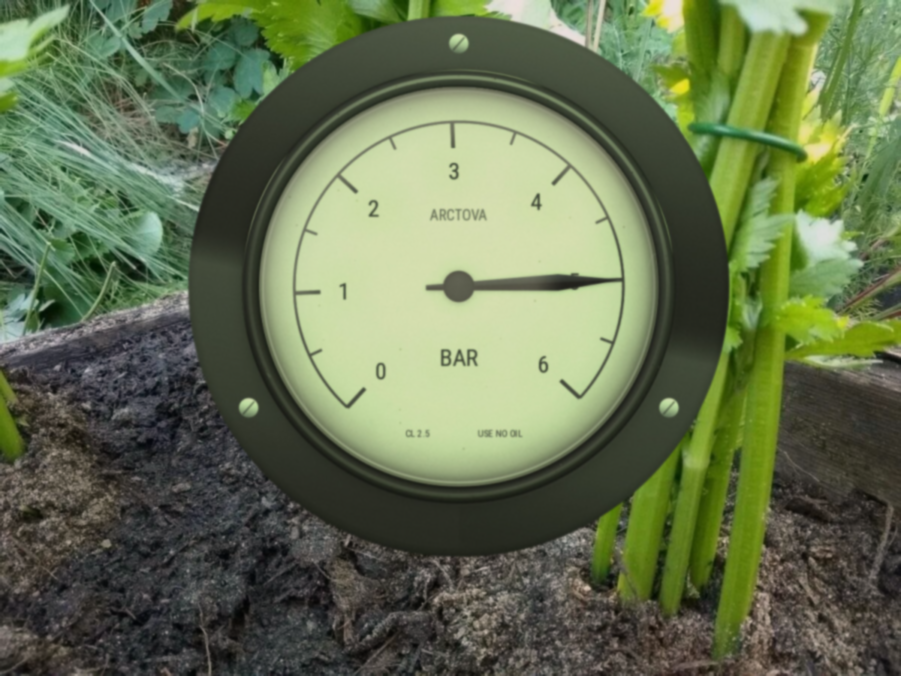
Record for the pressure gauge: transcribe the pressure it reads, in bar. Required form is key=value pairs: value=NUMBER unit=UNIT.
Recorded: value=5 unit=bar
